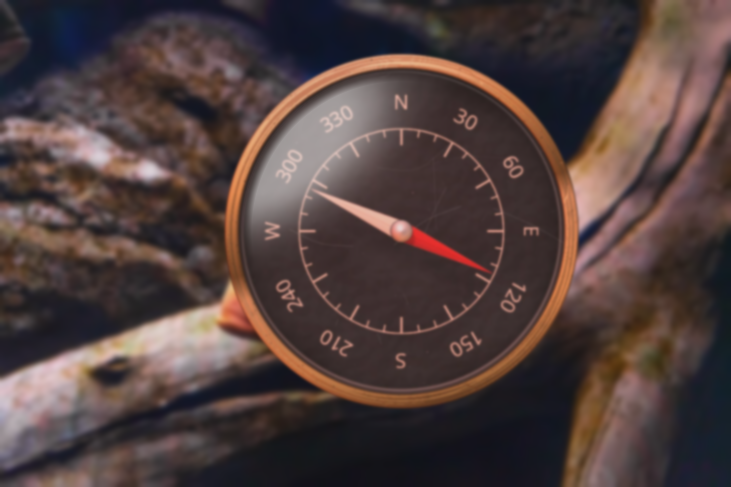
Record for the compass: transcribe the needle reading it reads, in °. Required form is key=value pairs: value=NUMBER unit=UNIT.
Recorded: value=115 unit=°
